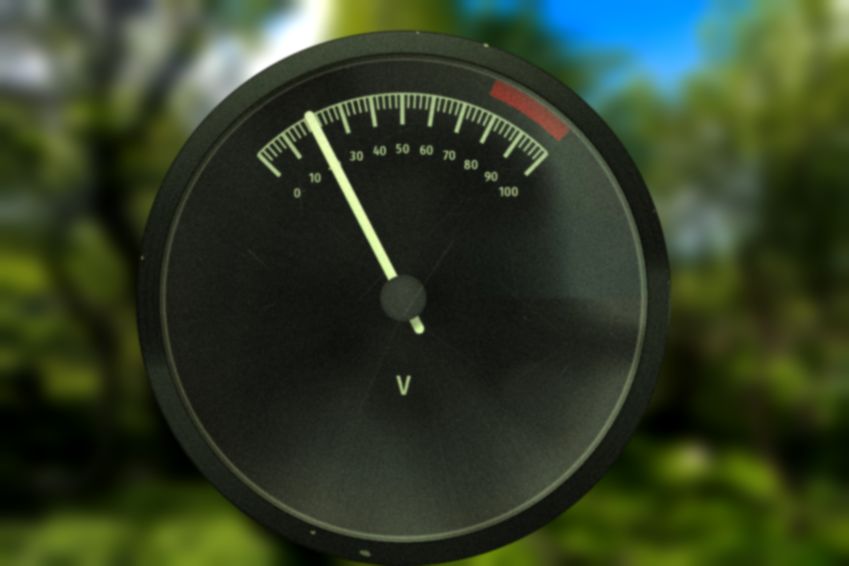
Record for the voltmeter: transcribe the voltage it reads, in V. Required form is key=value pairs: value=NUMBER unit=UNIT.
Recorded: value=20 unit=V
